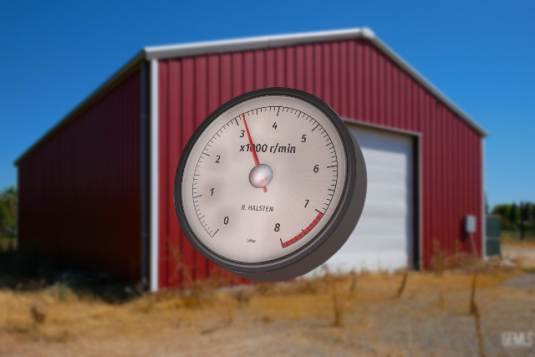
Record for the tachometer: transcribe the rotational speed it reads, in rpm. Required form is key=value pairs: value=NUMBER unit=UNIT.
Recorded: value=3200 unit=rpm
